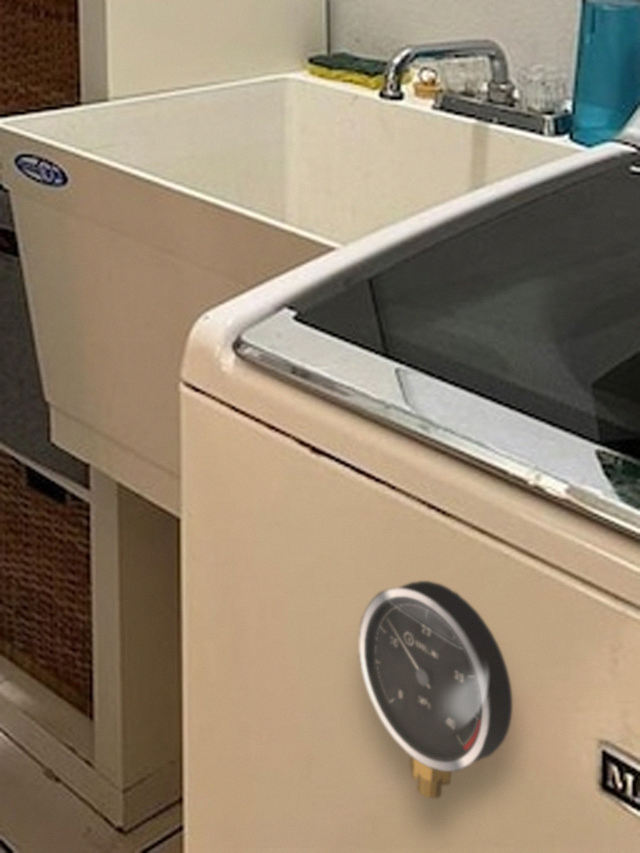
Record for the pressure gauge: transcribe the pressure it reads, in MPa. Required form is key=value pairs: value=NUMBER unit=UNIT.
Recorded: value=12.5 unit=MPa
